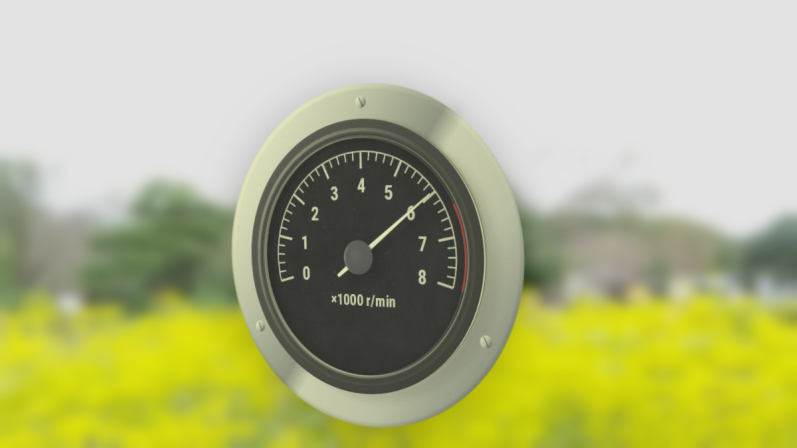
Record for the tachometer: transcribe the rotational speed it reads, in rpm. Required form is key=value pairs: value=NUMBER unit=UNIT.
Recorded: value=6000 unit=rpm
